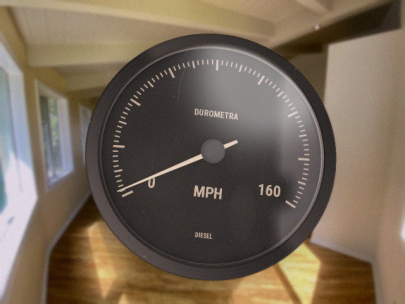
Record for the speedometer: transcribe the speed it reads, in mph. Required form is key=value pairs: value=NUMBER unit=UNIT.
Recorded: value=2 unit=mph
